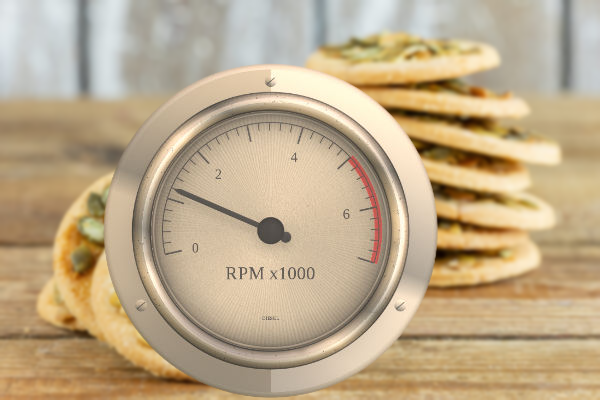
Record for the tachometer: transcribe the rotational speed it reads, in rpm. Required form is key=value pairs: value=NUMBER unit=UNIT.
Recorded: value=1200 unit=rpm
